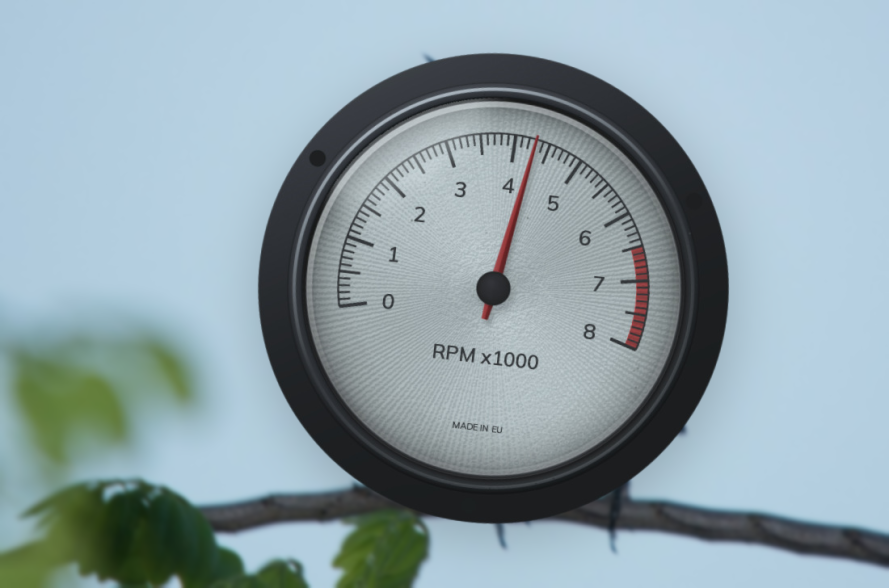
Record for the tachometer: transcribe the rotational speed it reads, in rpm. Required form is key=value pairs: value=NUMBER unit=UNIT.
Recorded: value=4300 unit=rpm
